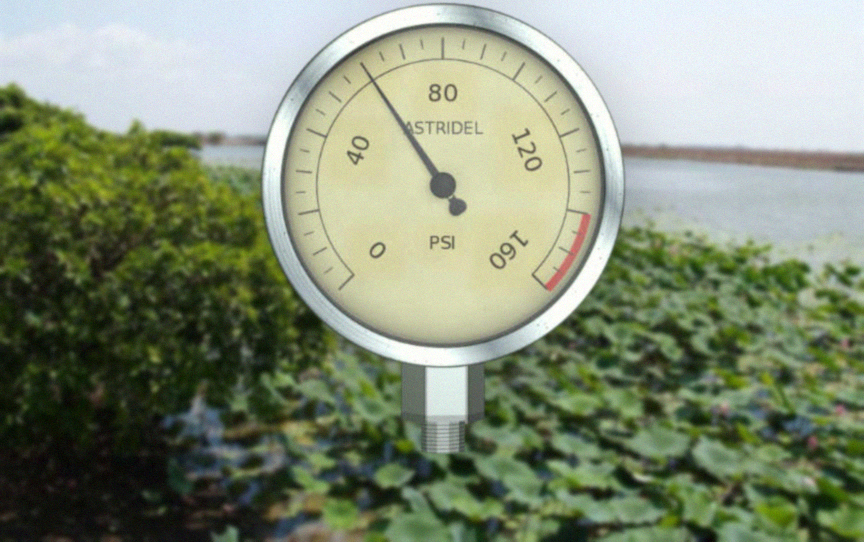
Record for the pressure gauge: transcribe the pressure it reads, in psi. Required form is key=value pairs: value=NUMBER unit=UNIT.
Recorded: value=60 unit=psi
